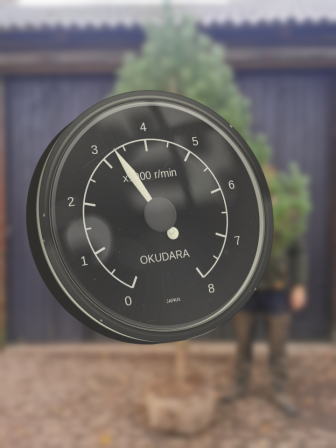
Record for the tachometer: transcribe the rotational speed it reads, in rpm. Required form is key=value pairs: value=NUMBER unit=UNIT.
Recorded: value=3250 unit=rpm
